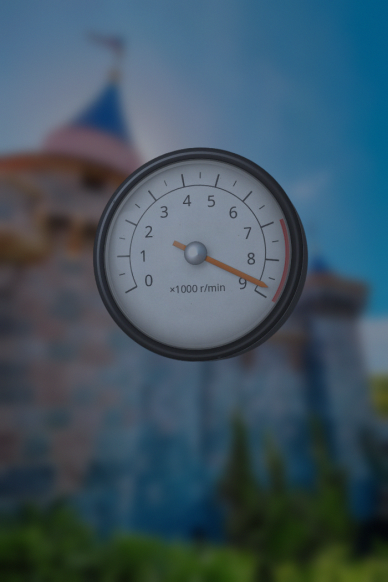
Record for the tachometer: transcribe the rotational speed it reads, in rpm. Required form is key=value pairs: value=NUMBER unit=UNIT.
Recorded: value=8750 unit=rpm
